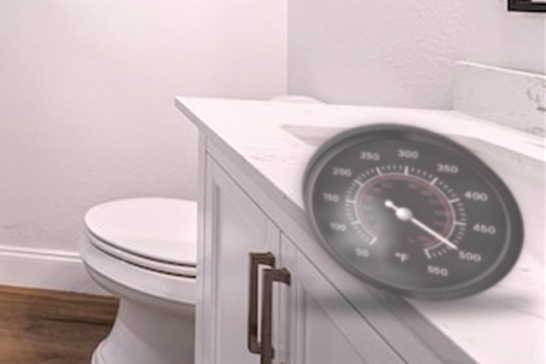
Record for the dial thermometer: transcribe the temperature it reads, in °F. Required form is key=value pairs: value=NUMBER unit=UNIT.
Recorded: value=500 unit=°F
